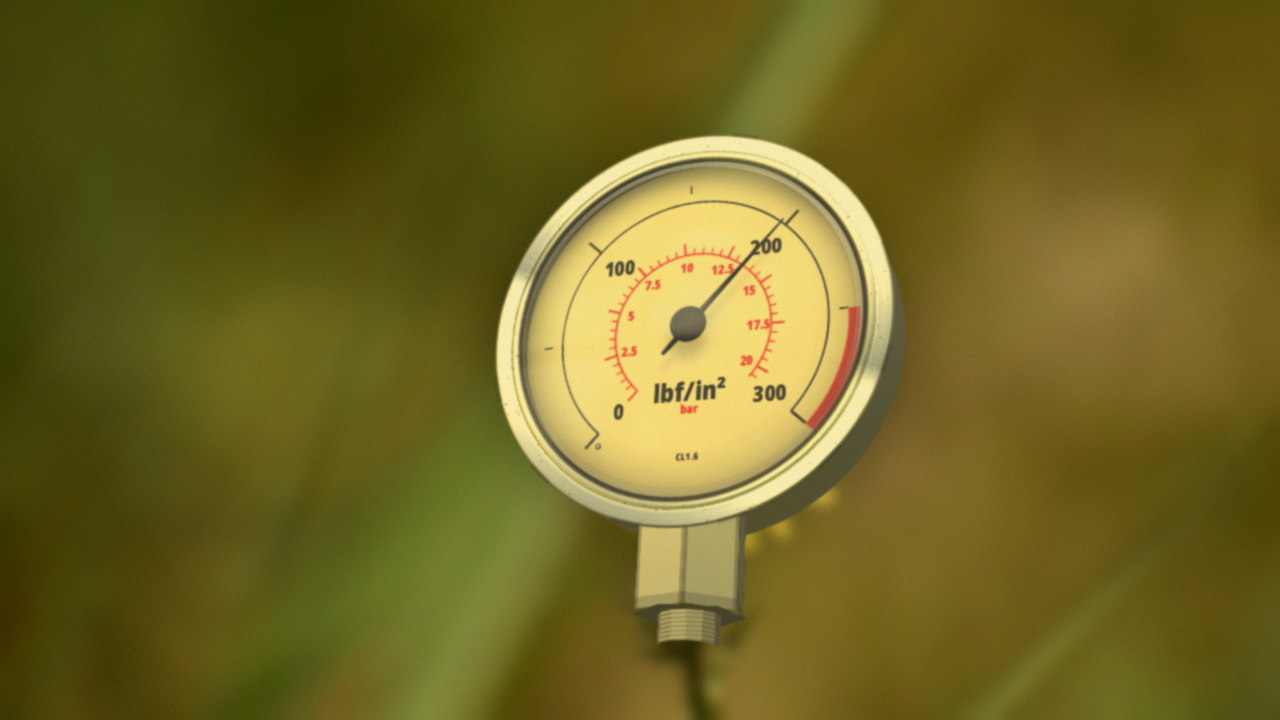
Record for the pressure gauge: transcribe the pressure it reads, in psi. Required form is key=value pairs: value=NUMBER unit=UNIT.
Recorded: value=200 unit=psi
